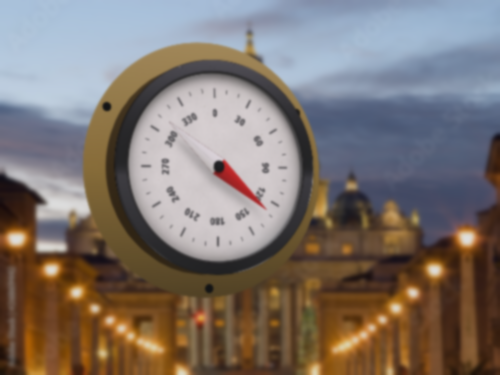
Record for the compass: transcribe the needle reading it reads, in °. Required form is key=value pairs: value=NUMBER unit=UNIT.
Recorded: value=130 unit=°
